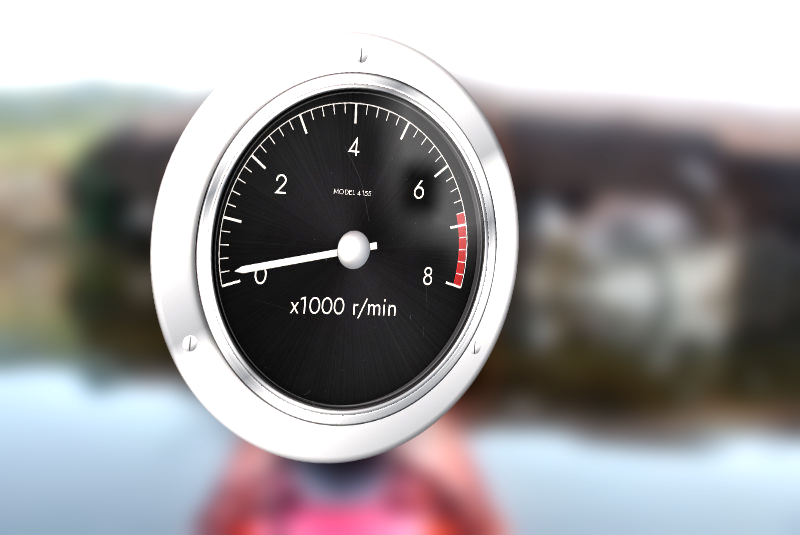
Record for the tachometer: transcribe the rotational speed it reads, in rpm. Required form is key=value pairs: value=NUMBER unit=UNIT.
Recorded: value=200 unit=rpm
